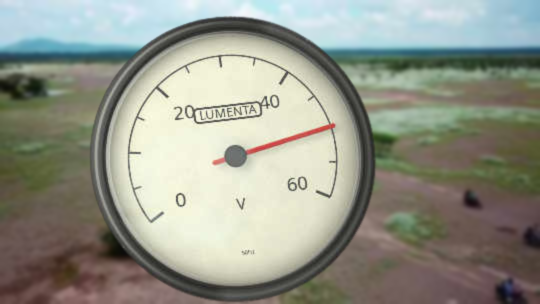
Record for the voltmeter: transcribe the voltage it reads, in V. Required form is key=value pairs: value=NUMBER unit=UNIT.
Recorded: value=50 unit=V
